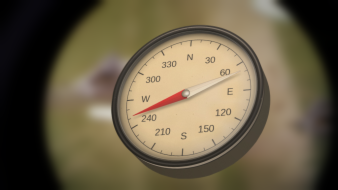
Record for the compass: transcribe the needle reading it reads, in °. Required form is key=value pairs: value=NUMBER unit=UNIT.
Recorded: value=250 unit=°
